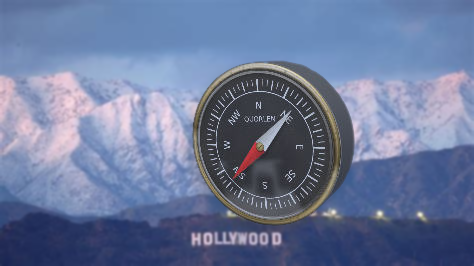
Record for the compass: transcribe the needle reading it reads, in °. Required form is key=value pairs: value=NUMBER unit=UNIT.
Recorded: value=225 unit=°
